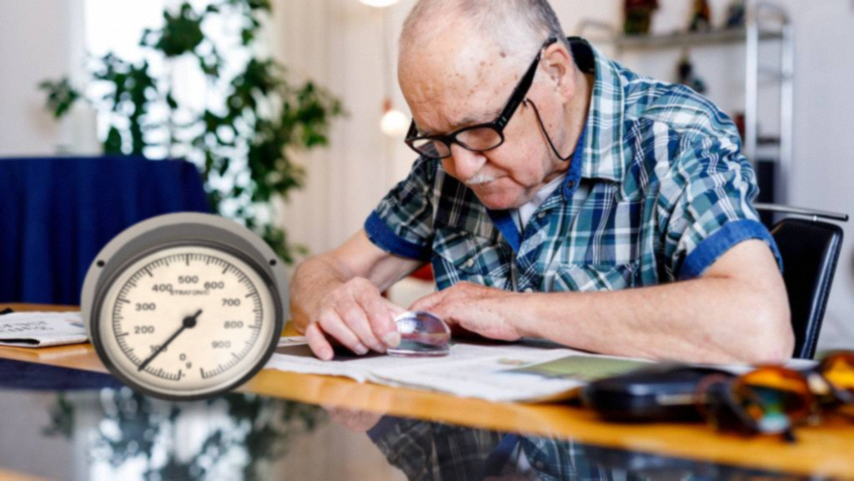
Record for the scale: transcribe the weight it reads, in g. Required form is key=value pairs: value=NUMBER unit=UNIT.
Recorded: value=100 unit=g
